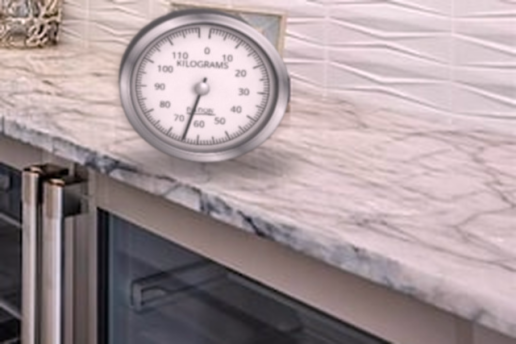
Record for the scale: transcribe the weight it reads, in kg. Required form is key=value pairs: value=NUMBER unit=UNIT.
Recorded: value=65 unit=kg
